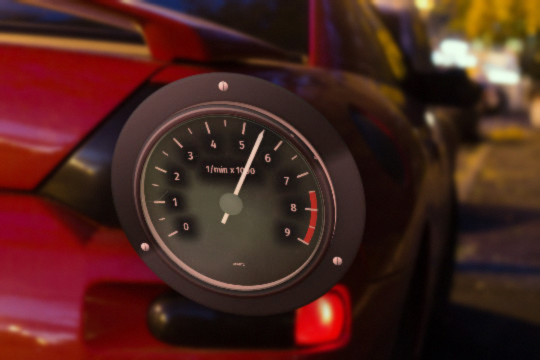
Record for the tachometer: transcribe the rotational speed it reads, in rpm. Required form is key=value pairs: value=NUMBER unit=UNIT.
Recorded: value=5500 unit=rpm
